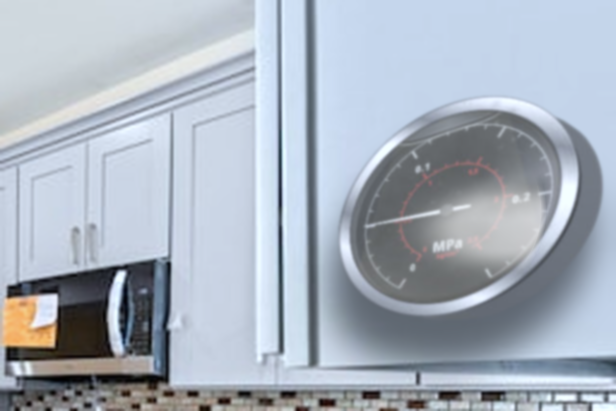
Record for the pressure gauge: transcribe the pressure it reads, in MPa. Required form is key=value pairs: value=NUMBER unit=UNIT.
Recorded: value=0.05 unit=MPa
